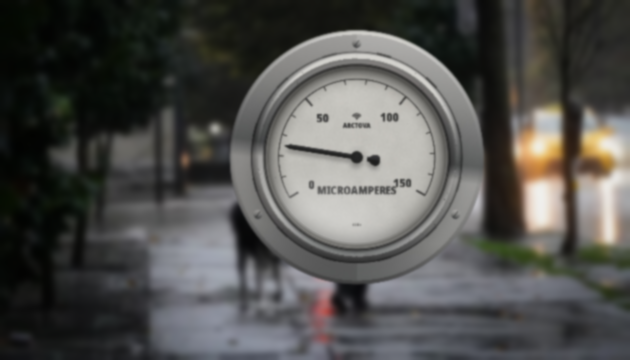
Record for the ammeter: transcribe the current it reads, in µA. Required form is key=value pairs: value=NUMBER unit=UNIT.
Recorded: value=25 unit=µA
